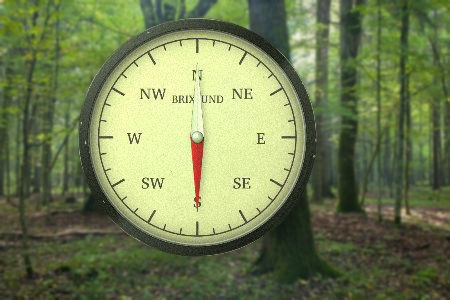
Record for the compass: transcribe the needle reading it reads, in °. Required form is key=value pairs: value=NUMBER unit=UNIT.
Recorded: value=180 unit=°
